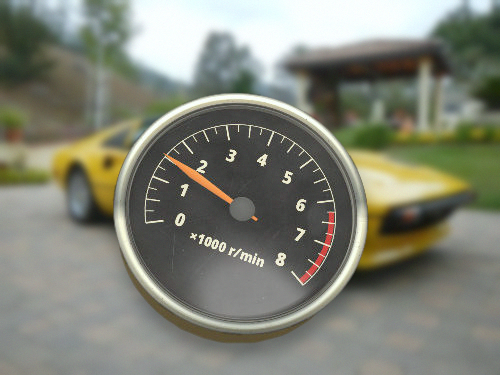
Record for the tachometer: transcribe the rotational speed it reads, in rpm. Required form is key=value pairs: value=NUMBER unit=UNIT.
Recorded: value=1500 unit=rpm
